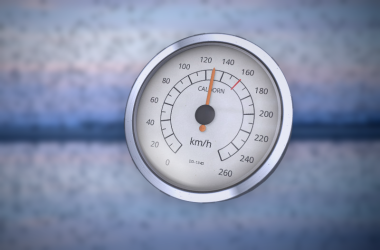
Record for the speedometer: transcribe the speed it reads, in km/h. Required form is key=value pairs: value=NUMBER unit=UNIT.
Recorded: value=130 unit=km/h
